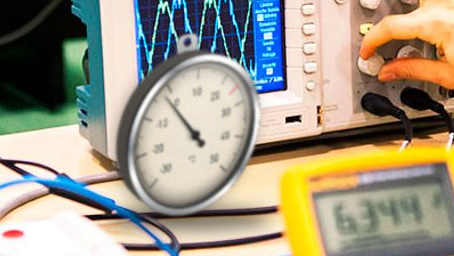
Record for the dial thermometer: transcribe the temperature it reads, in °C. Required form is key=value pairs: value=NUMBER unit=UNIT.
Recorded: value=-2.5 unit=°C
